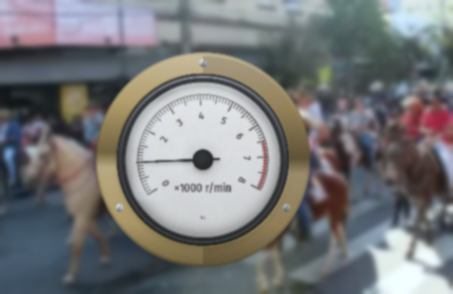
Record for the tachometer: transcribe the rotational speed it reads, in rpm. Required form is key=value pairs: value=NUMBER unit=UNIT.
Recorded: value=1000 unit=rpm
